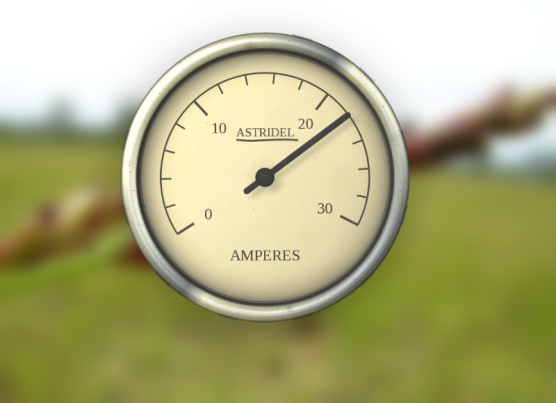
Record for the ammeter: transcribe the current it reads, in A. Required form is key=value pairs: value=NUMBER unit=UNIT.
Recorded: value=22 unit=A
